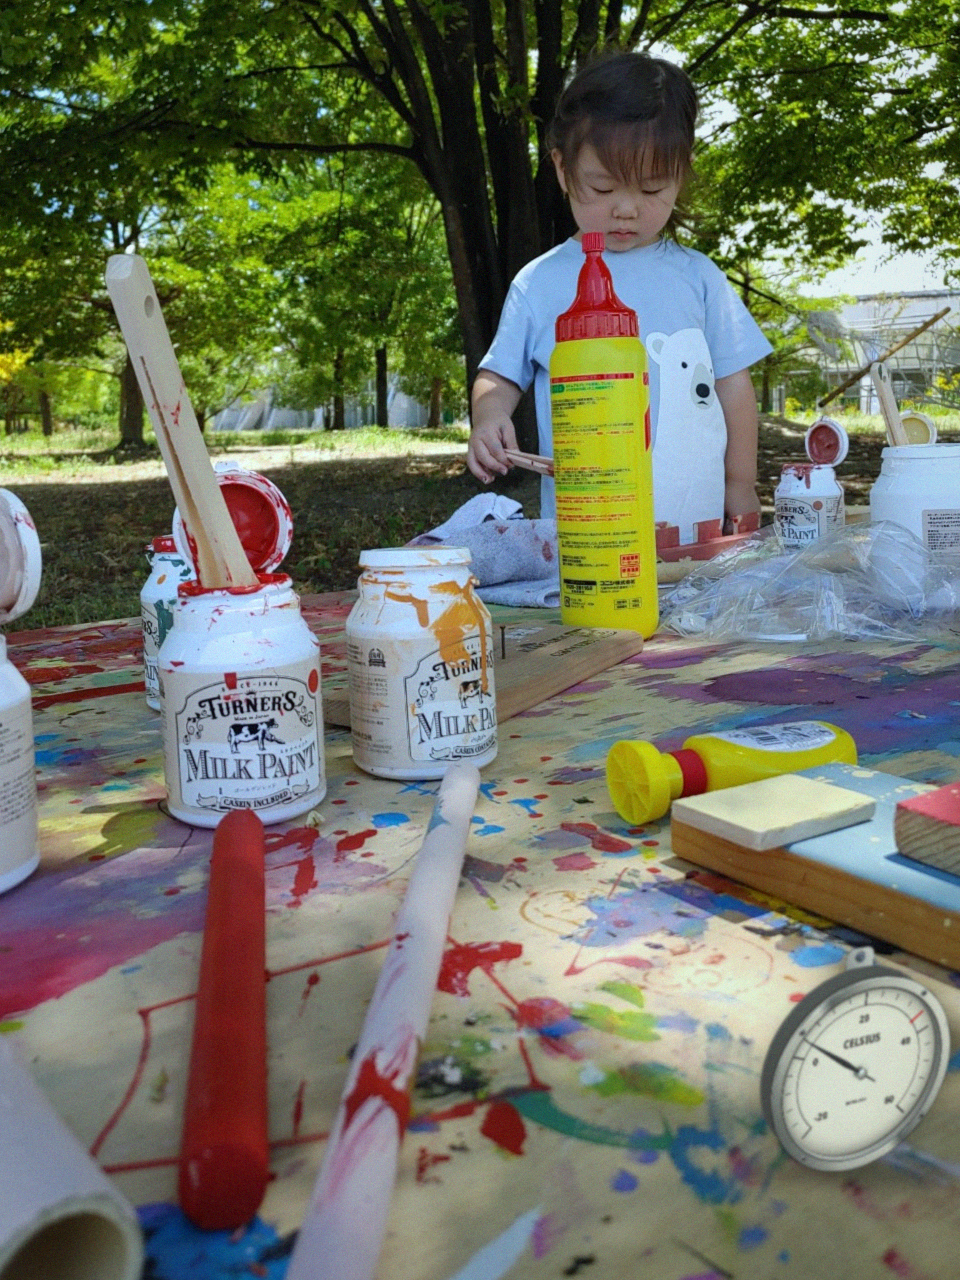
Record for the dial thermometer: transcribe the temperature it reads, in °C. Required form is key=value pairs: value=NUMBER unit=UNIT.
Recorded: value=4 unit=°C
